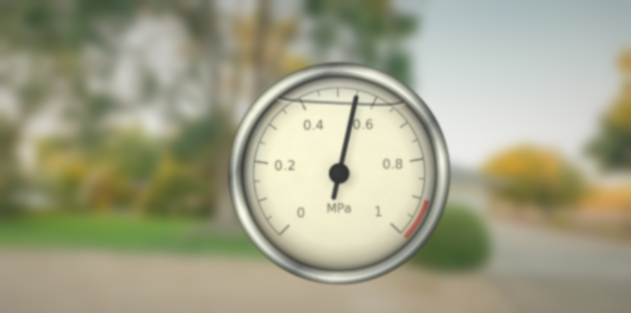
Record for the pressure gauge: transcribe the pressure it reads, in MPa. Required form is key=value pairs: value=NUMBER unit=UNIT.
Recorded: value=0.55 unit=MPa
